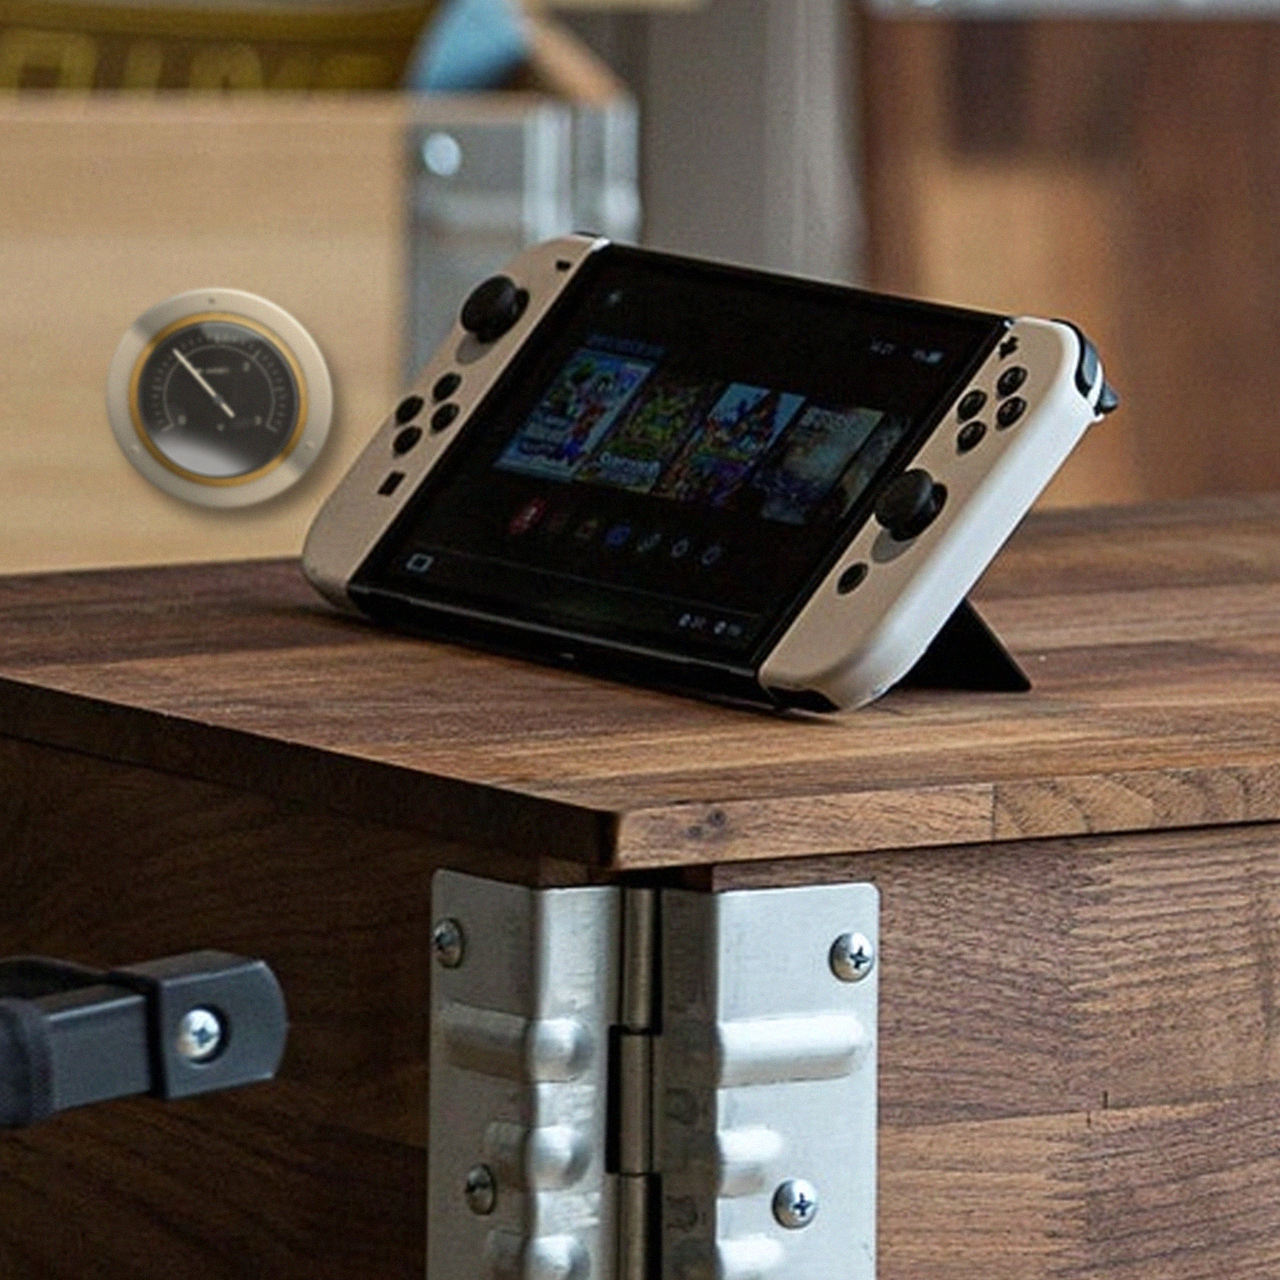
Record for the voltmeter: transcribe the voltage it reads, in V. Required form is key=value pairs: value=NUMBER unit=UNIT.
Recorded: value=1 unit=V
